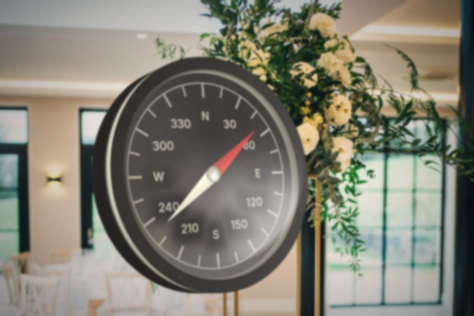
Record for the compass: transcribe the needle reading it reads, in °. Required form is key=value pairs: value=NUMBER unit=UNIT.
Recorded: value=52.5 unit=°
